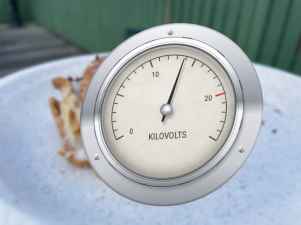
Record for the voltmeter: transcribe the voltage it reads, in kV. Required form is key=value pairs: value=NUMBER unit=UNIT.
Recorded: value=14 unit=kV
